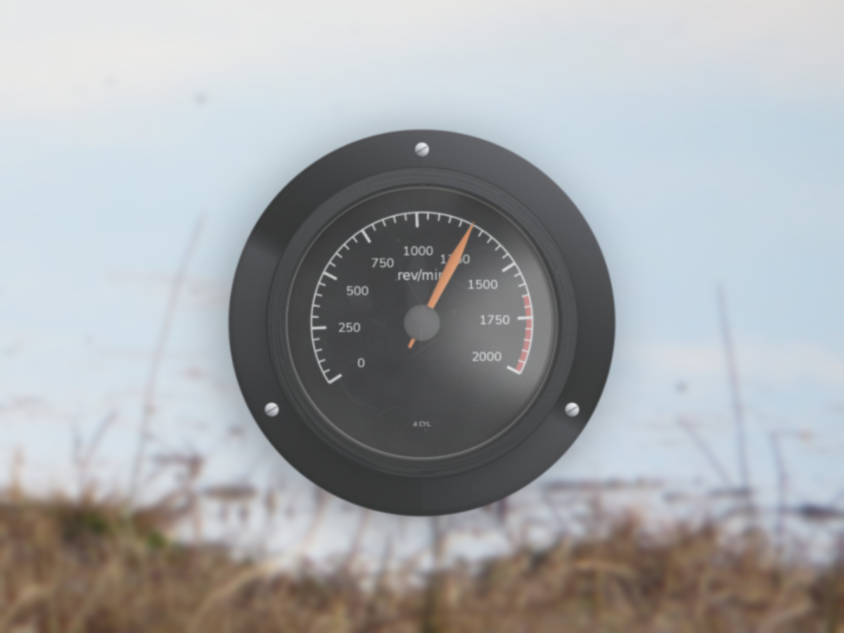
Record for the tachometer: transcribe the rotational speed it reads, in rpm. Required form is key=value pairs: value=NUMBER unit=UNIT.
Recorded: value=1250 unit=rpm
